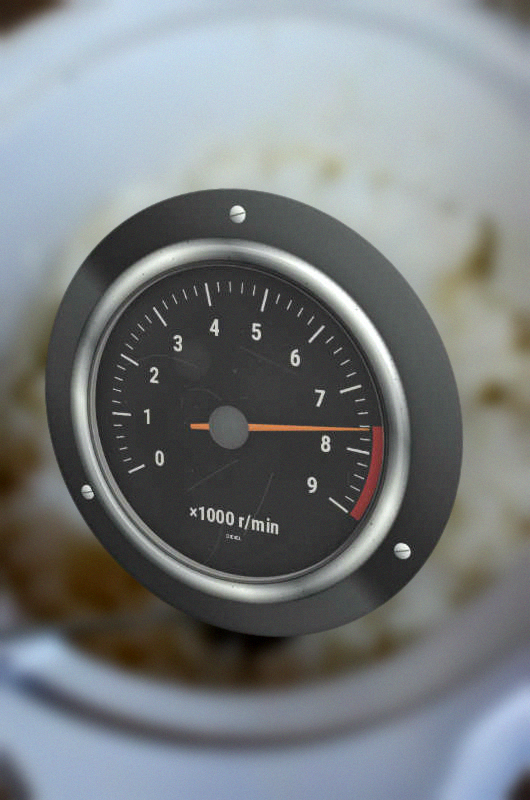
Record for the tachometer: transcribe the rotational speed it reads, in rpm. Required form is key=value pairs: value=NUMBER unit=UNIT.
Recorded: value=7600 unit=rpm
